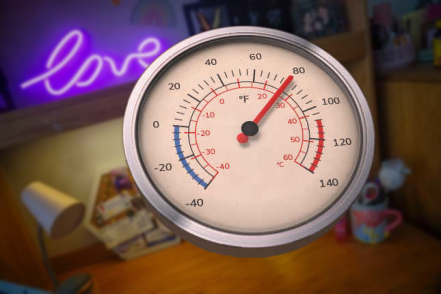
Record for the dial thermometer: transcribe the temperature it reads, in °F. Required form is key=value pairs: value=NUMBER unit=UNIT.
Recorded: value=80 unit=°F
